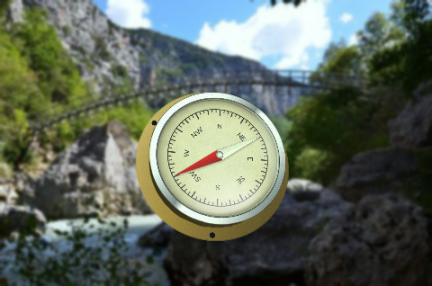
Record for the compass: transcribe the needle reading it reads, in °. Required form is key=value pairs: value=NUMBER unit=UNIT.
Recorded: value=240 unit=°
